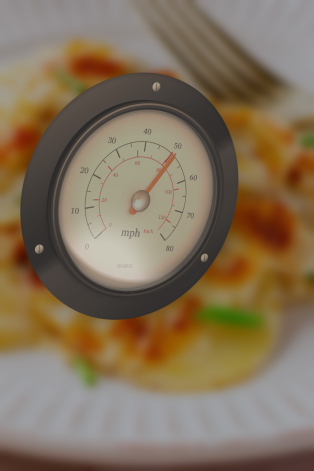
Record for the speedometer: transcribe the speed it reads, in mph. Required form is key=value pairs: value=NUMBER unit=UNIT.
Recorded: value=50 unit=mph
